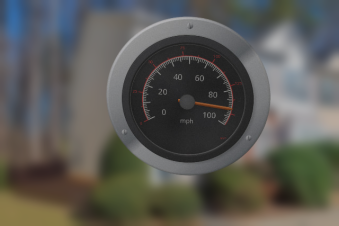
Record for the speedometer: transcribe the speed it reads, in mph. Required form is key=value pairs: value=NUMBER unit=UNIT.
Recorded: value=90 unit=mph
